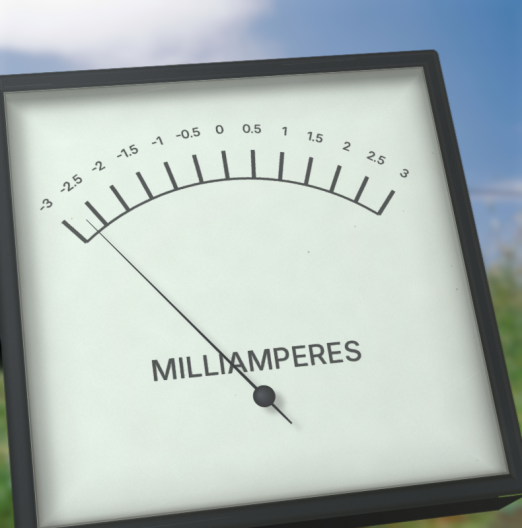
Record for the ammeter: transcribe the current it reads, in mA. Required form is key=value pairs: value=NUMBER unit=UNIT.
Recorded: value=-2.75 unit=mA
